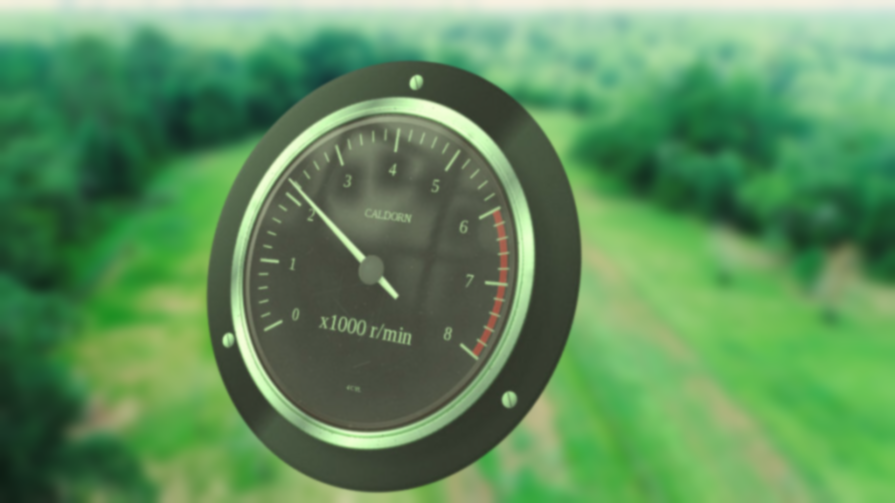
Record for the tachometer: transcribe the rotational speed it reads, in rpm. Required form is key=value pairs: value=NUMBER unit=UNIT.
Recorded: value=2200 unit=rpm
